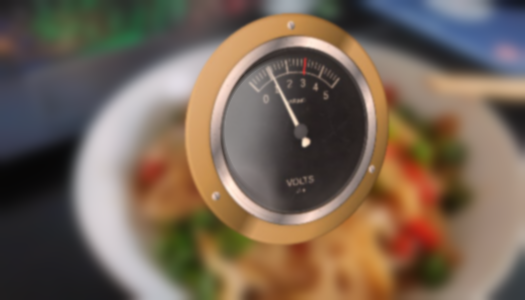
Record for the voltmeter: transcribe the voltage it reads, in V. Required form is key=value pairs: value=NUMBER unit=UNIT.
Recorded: value=1 unit=V
